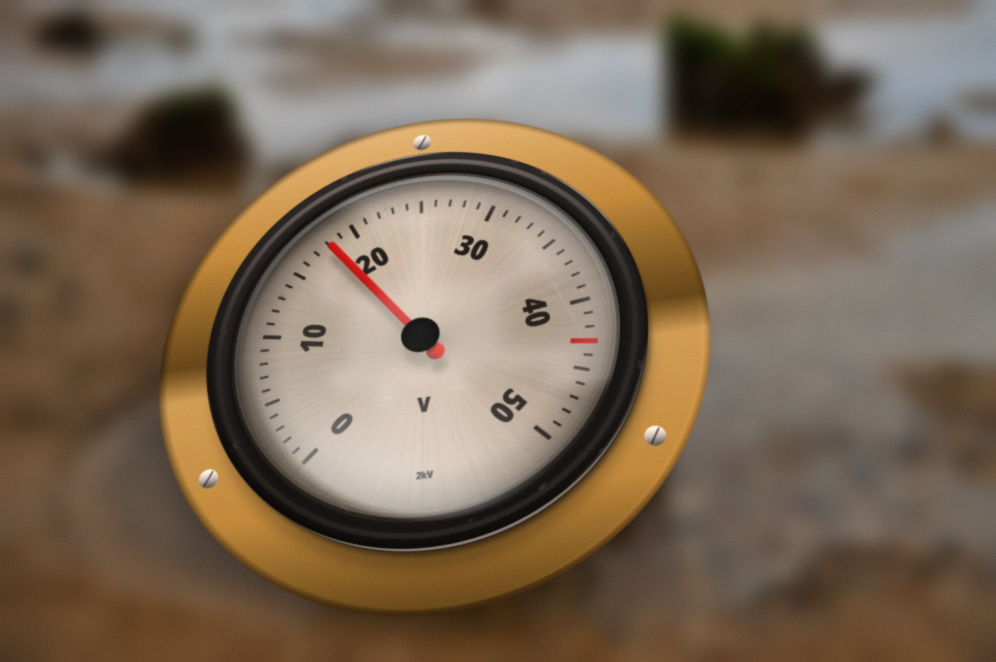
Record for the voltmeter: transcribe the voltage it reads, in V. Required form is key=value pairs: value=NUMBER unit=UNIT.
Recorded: value=18 unit=V
